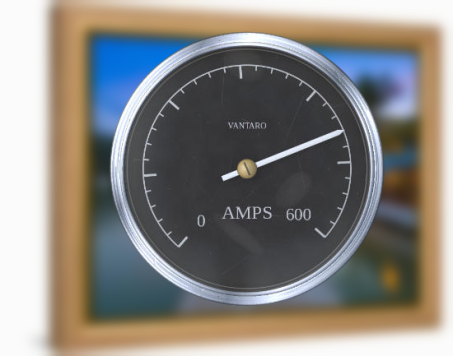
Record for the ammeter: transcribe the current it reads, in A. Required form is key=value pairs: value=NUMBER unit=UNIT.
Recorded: value=460 unit=A
